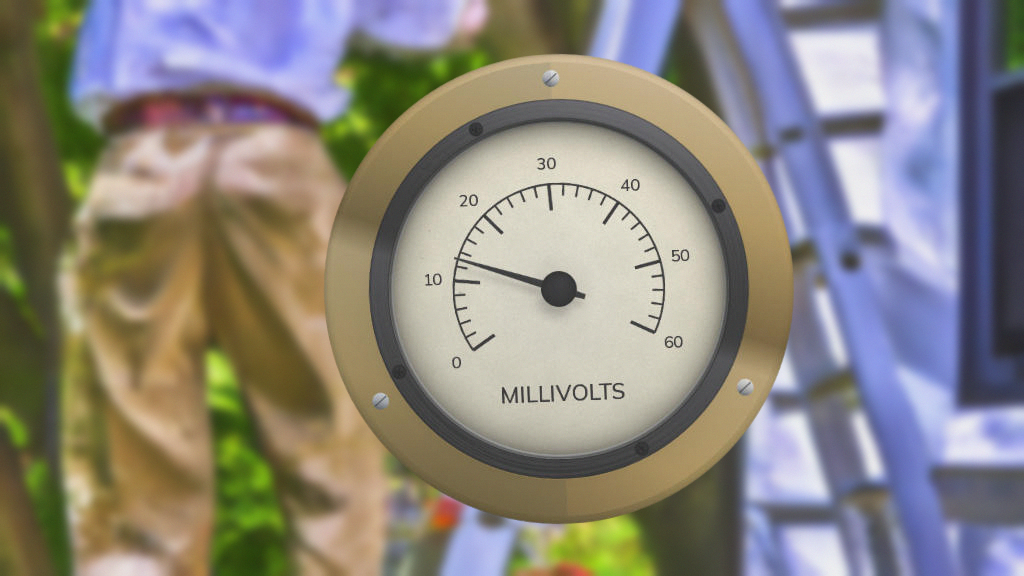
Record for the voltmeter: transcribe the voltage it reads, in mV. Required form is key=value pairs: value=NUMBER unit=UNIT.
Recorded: value=13 unit=mV
